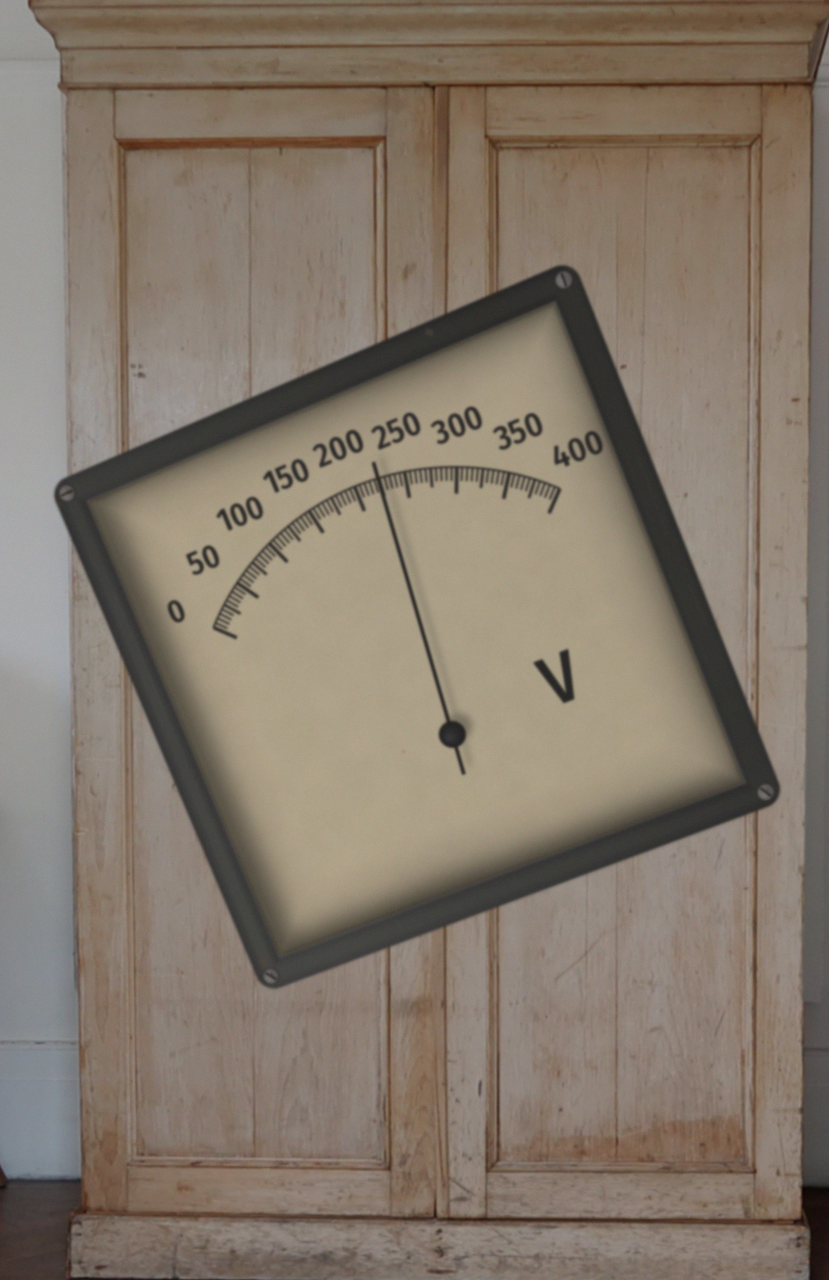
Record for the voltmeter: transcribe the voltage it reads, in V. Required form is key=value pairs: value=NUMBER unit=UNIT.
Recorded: value=225 unit=V
